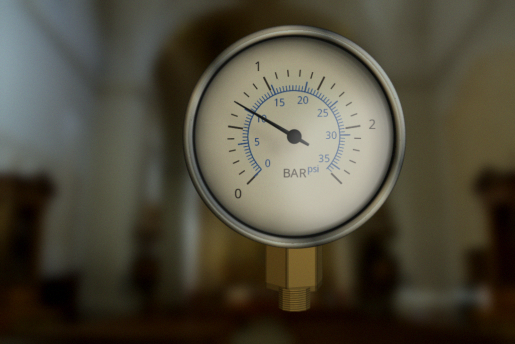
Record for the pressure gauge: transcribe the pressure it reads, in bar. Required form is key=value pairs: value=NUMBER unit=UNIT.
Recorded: value=0.7 unit=bar
